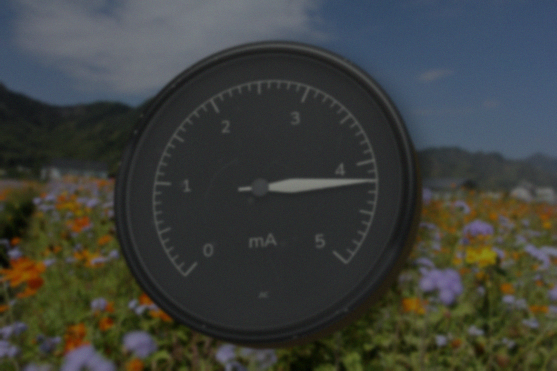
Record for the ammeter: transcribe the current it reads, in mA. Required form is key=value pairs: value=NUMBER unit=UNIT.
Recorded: value=4.2 unit=mA
